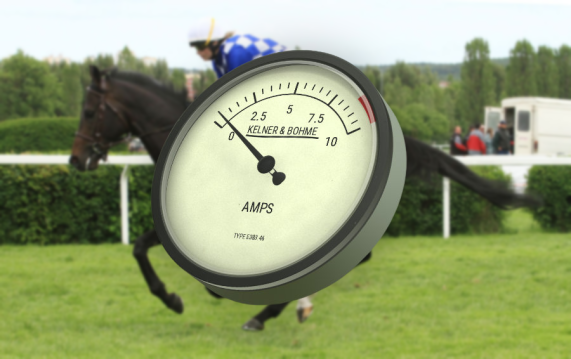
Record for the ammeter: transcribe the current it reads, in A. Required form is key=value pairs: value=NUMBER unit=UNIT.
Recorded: value=0.5 unit=A
